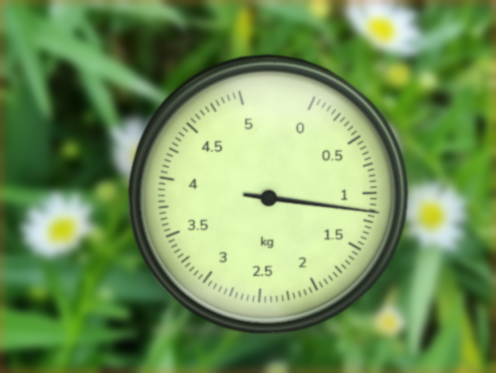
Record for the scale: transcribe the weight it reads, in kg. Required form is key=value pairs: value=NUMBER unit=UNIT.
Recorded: value=1.15 unit=kg
